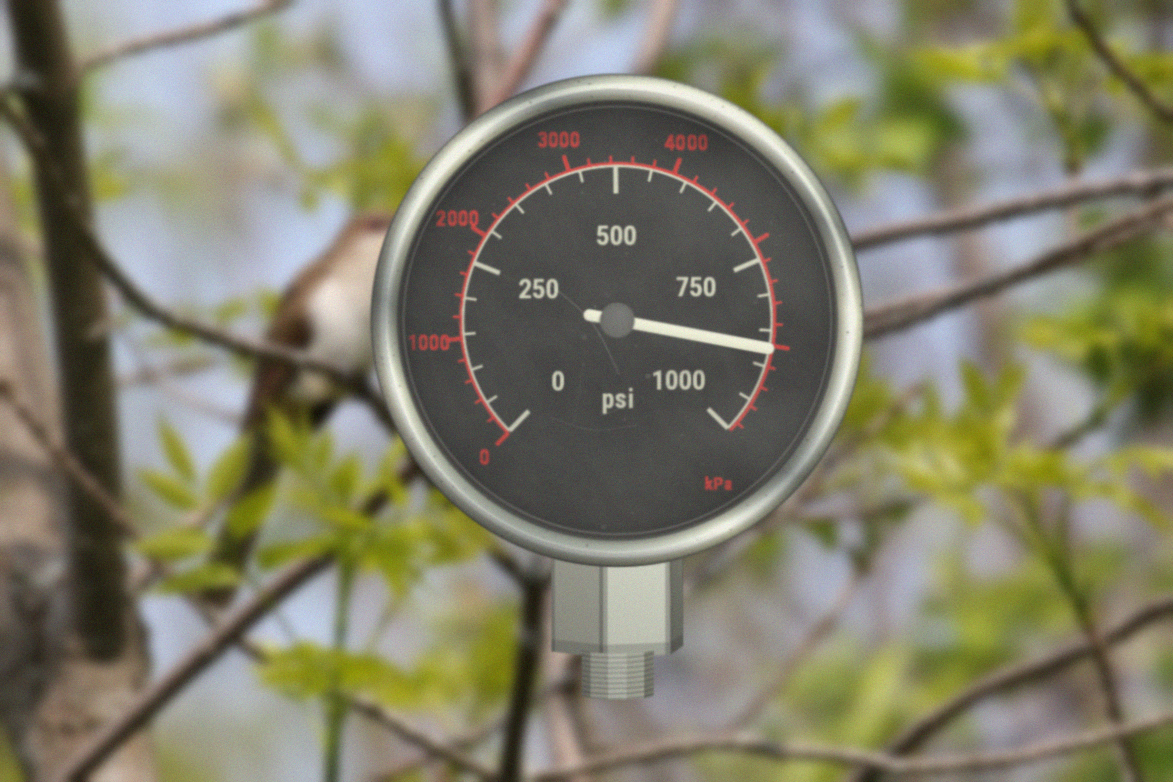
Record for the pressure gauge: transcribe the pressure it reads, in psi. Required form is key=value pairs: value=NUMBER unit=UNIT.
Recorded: value=875 unit=psi
